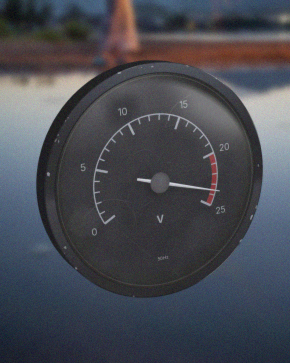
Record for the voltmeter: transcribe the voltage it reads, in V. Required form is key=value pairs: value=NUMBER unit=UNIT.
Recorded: value=23.5 unit=V
